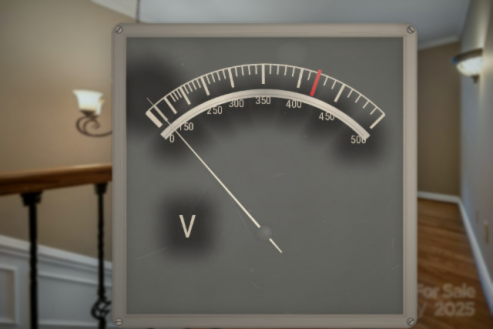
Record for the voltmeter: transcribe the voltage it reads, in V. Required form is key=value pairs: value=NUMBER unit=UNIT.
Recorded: value=100 unit=V
